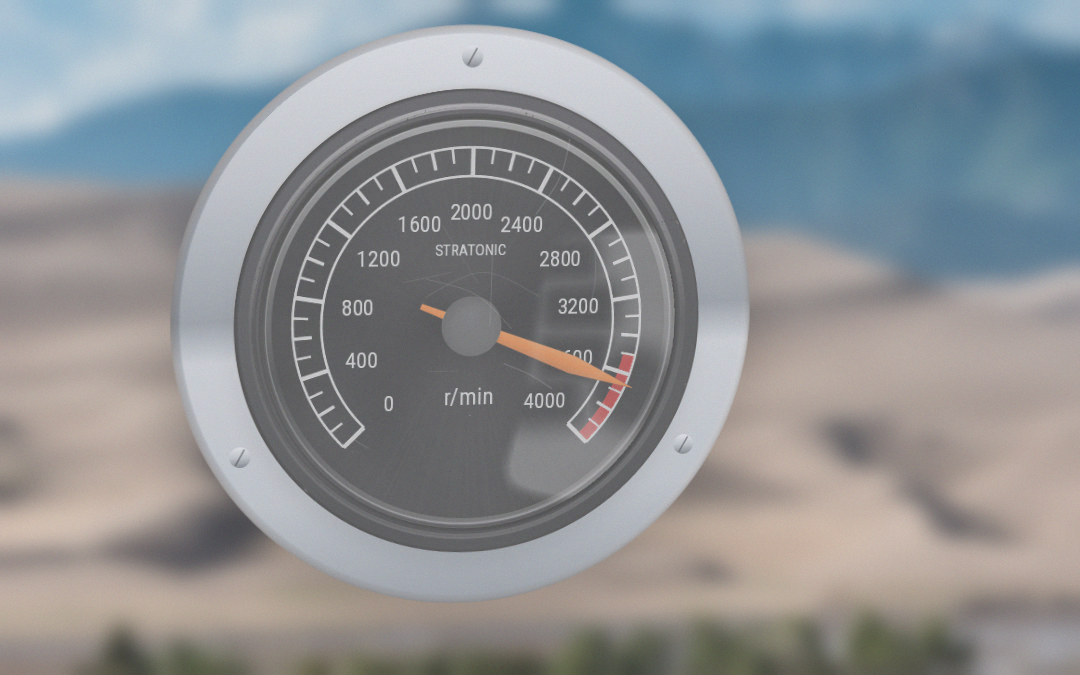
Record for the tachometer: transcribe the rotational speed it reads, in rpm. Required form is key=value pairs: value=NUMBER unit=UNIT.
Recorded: value=3650 unit=rpm
